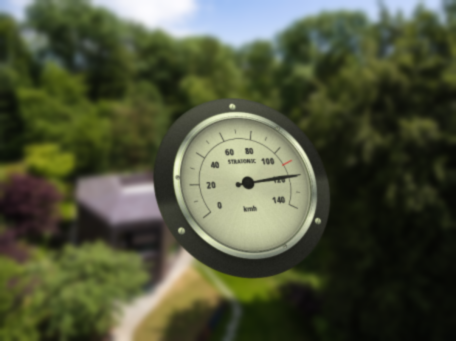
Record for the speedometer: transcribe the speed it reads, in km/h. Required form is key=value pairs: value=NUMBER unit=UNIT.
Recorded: value=120 unit=km/h
